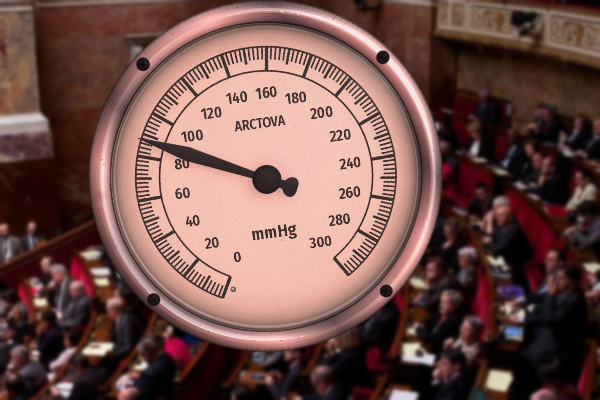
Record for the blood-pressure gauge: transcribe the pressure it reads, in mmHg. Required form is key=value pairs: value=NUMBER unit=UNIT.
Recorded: value=88 unit=mmHg
